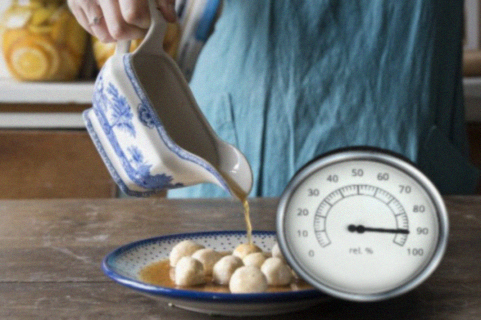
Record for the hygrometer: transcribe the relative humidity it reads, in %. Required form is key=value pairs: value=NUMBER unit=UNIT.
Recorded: value=90 unit=%
